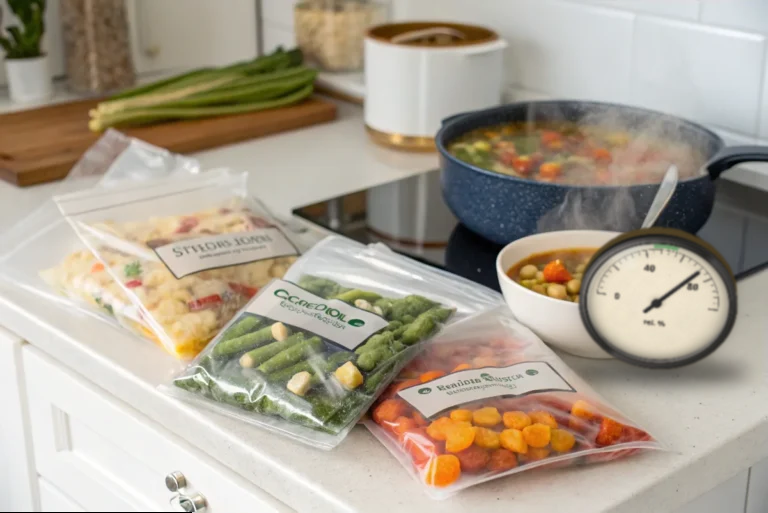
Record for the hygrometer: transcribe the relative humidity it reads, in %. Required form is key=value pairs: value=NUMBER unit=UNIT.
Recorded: value=72 unit=%
